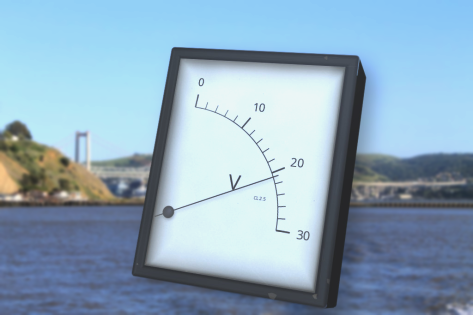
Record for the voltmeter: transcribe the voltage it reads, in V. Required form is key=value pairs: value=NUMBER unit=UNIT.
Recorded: value=21 unit=V
